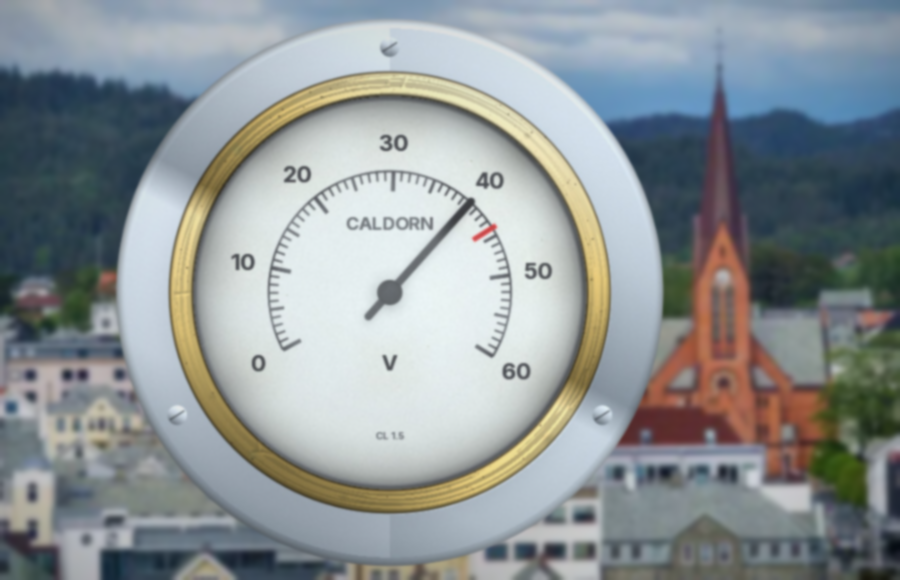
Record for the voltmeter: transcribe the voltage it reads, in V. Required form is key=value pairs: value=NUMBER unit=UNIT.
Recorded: value=40 unit=V
